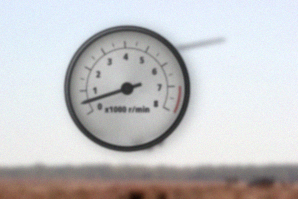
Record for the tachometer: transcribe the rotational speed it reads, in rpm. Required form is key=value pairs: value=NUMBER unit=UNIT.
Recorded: value=500 unit=rpm
